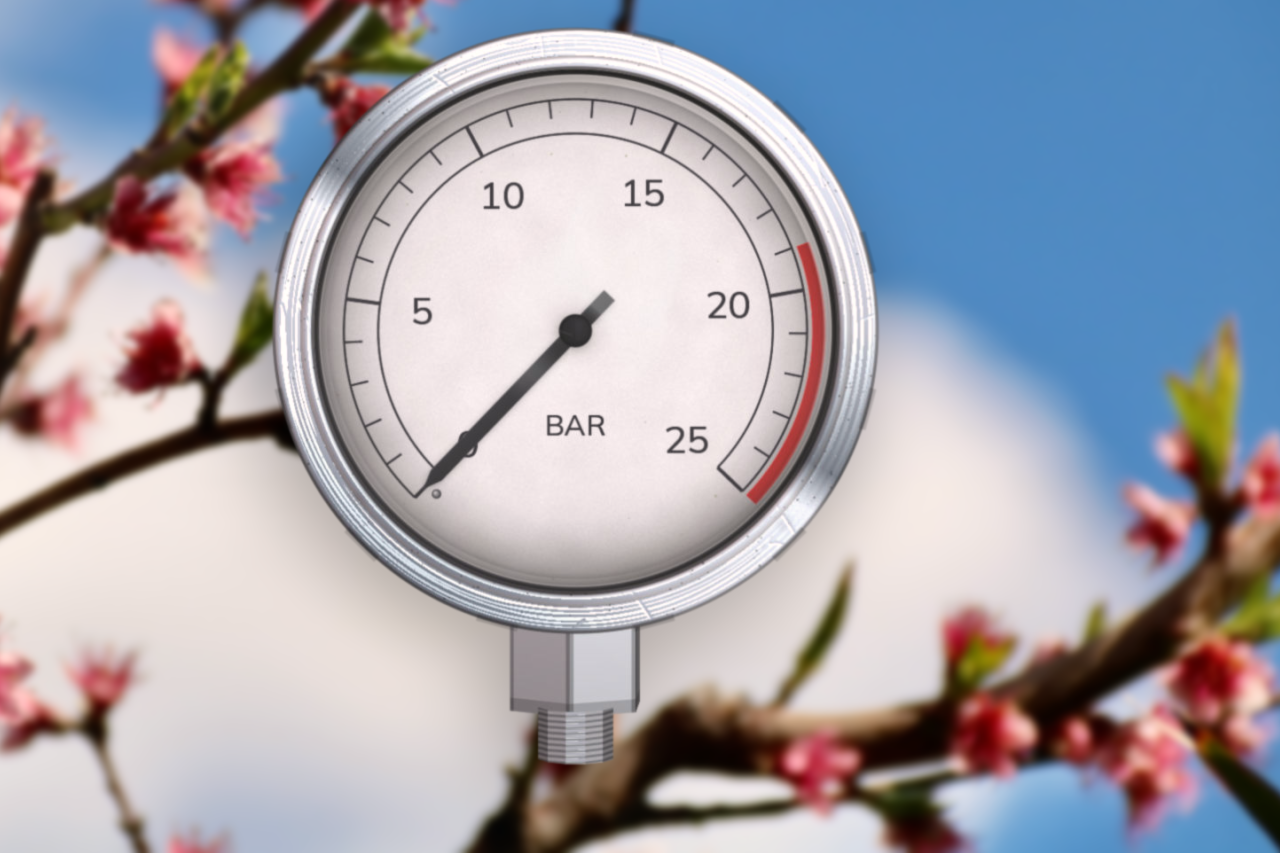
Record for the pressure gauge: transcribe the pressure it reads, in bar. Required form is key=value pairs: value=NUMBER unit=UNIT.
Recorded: value=0 unit=bar
